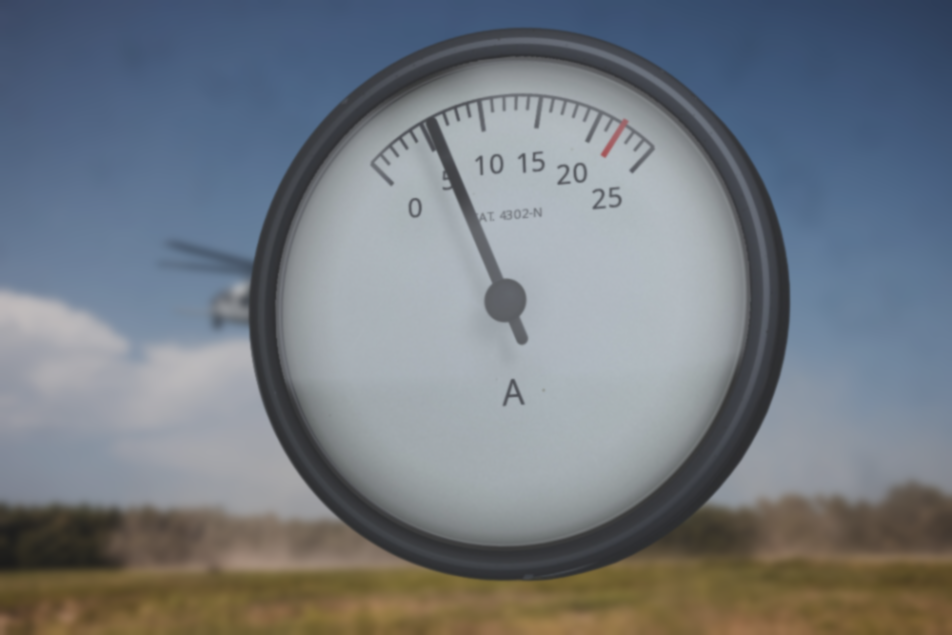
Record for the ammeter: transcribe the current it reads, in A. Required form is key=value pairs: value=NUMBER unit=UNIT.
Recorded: value=6 unit=A
